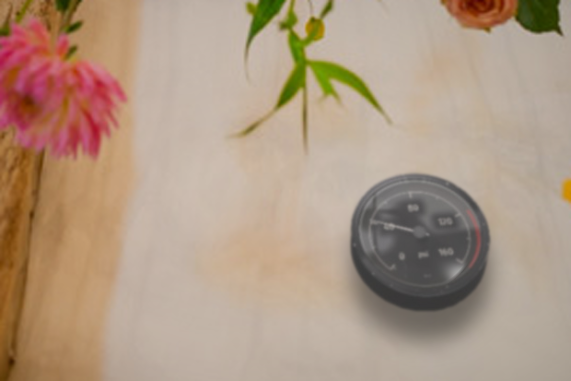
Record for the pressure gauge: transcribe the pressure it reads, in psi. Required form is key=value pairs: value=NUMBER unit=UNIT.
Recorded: value=40 unit=psi
